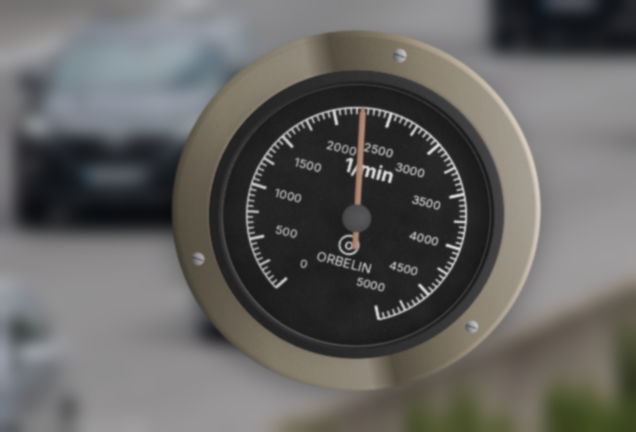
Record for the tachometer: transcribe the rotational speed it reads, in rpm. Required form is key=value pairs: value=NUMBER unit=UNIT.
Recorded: value=2250 unit=rpm
